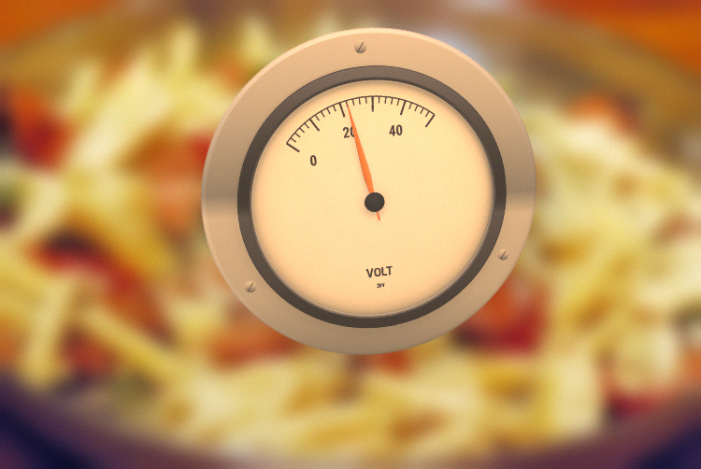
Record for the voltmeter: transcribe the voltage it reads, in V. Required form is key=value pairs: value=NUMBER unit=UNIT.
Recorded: value=22 unit=V
